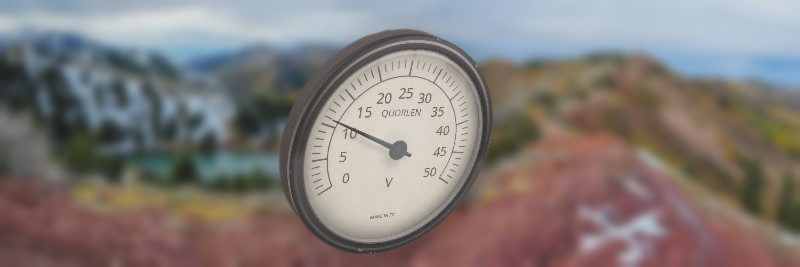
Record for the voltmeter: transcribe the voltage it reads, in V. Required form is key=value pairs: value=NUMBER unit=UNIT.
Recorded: value=11 unit=V
